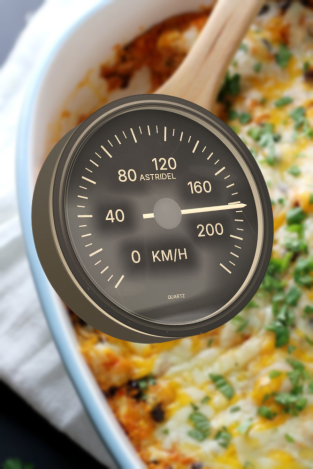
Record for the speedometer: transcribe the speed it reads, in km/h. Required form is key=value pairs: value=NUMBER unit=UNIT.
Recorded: value=182.5 unit=km/h
